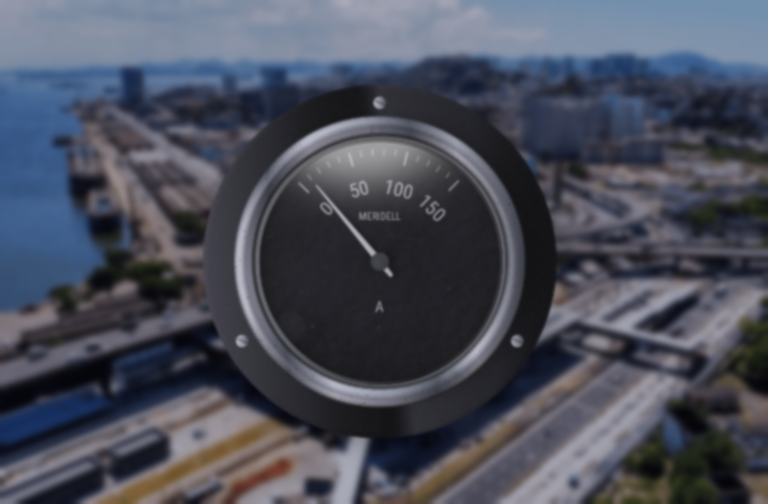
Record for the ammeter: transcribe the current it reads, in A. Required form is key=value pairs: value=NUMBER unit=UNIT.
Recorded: value=10 unit=A
